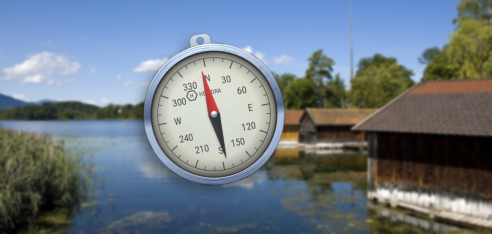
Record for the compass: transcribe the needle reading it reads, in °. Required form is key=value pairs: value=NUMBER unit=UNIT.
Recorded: value=355 unit=°
